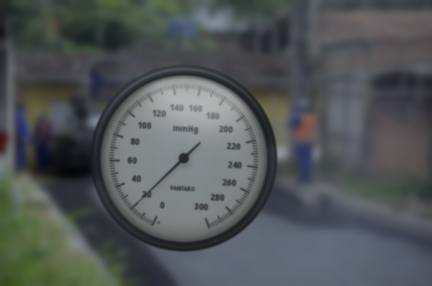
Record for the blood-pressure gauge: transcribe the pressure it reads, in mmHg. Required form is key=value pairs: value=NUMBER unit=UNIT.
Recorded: value=20 unit=mmHg
